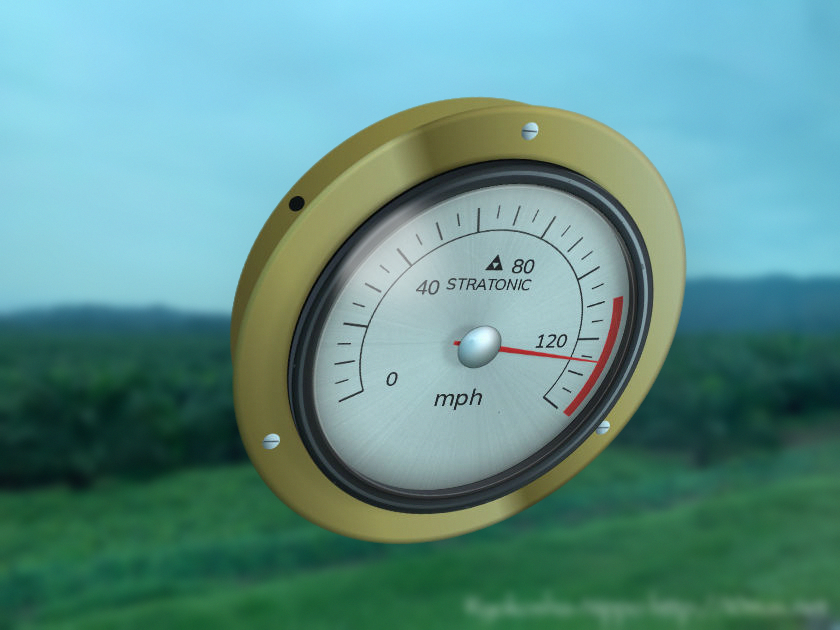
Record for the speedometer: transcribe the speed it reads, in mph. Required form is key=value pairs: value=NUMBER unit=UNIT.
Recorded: value=125 unit=mph
